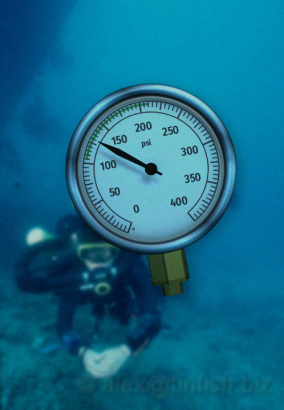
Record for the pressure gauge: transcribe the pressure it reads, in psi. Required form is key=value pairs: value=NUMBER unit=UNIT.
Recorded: value=130 unit=psi
